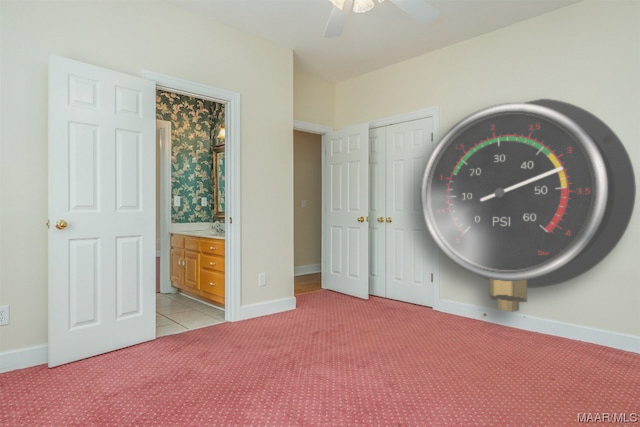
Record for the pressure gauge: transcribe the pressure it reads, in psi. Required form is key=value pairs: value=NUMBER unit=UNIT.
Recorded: value=46 unit=psi
